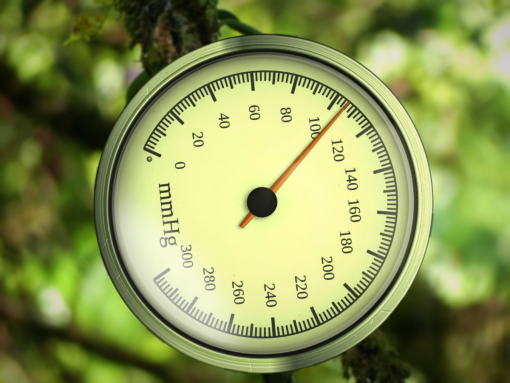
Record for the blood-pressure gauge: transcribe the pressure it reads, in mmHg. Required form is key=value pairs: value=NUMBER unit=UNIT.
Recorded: value=106 unit=mmHg
